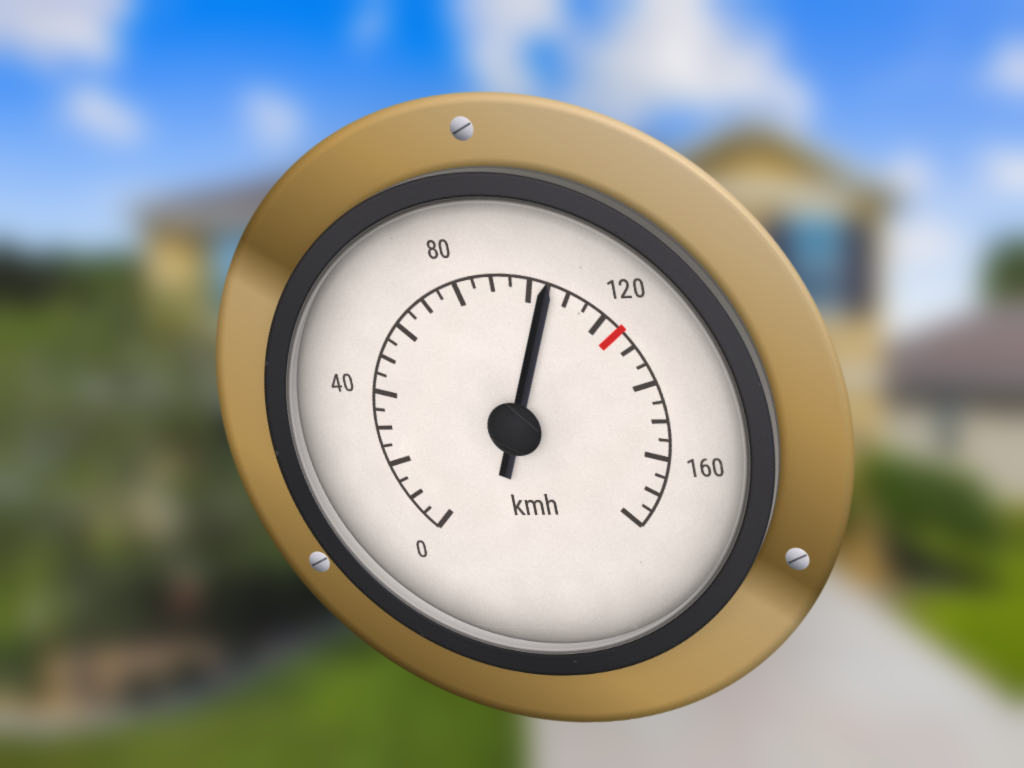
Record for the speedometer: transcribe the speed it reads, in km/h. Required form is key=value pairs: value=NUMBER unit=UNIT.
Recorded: value=105 unit=km/h
